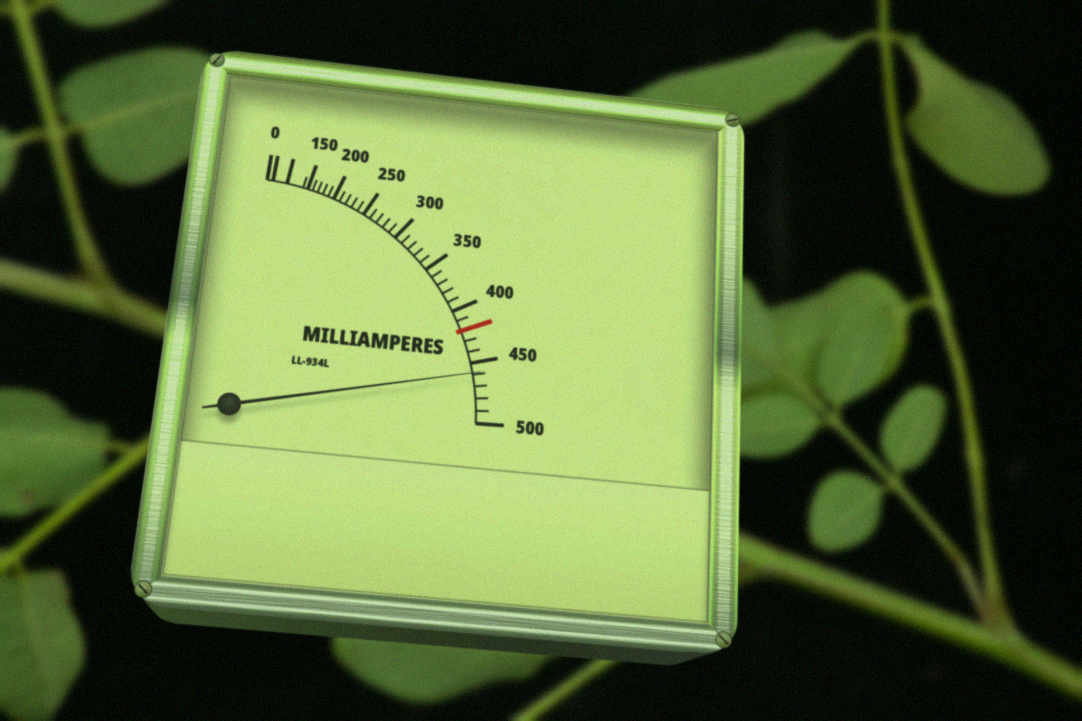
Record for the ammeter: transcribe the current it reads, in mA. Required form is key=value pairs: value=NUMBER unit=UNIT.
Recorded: value=460 unit=mA
